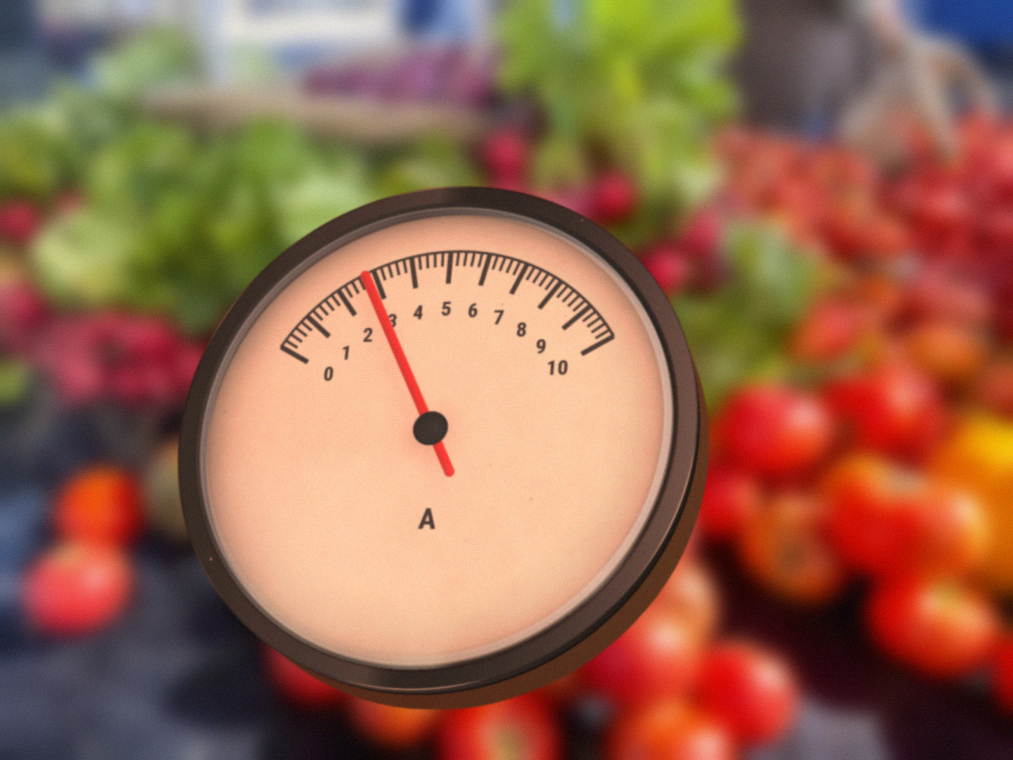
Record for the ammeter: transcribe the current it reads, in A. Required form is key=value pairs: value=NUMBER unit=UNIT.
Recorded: value=2.8 unit=A
